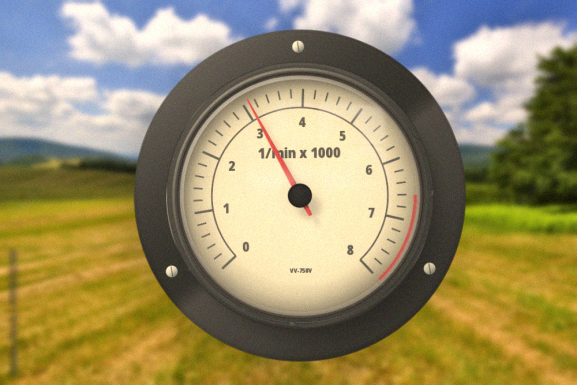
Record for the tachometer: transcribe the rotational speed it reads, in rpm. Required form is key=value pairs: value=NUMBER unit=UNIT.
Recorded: value=3100 unit=rpm
